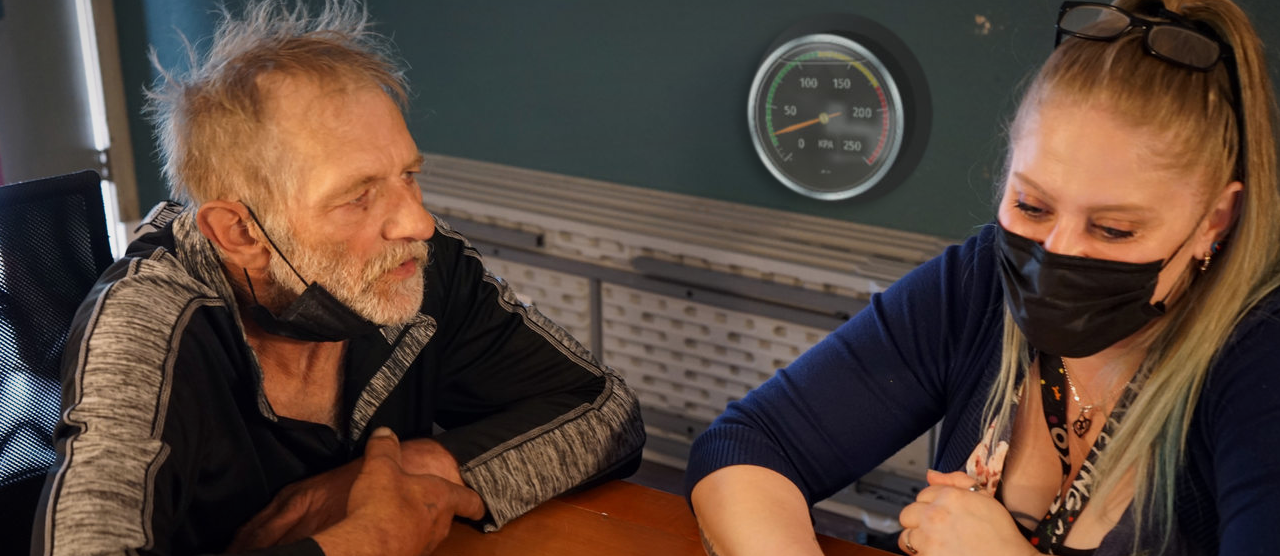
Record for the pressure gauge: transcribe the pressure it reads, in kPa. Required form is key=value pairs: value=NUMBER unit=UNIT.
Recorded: value=25 unit=kPa
